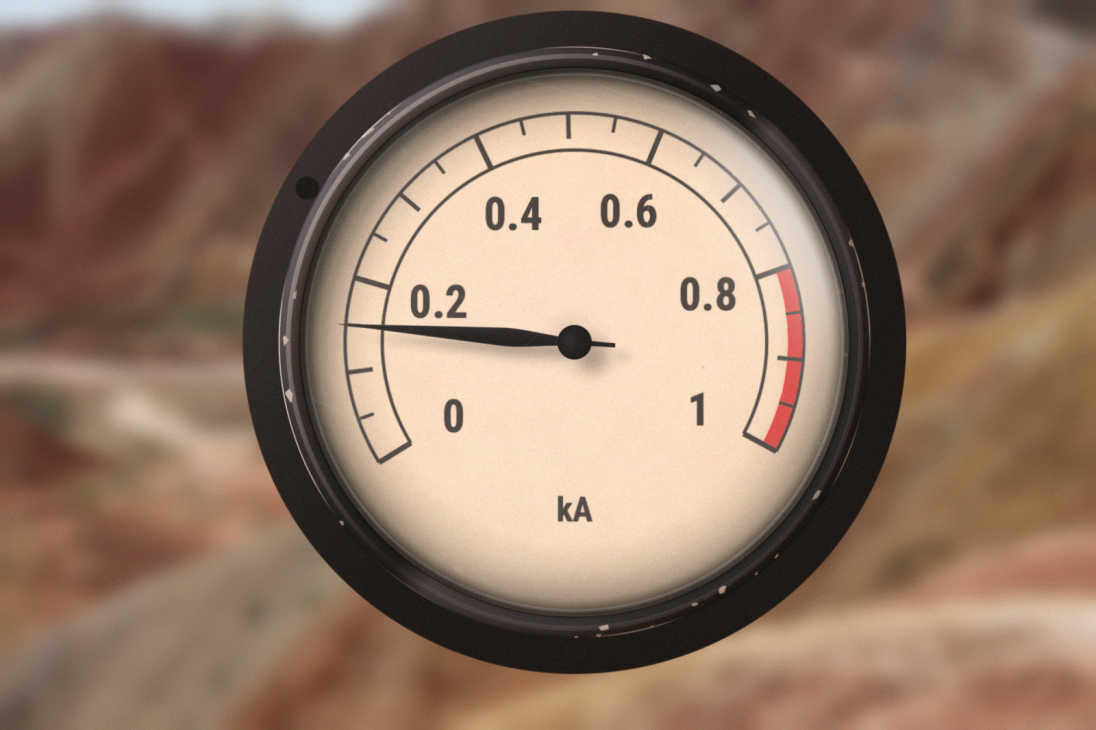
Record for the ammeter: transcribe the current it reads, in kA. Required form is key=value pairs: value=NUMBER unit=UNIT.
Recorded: value=0.15 unit=kA
